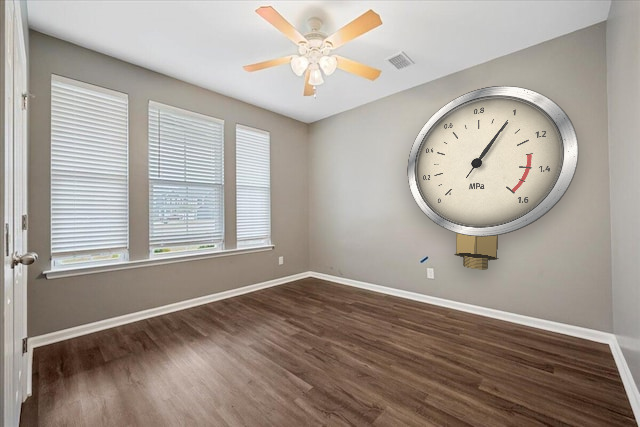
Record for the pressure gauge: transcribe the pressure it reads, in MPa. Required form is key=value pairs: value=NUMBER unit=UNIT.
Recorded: value=1 unit=MPa
